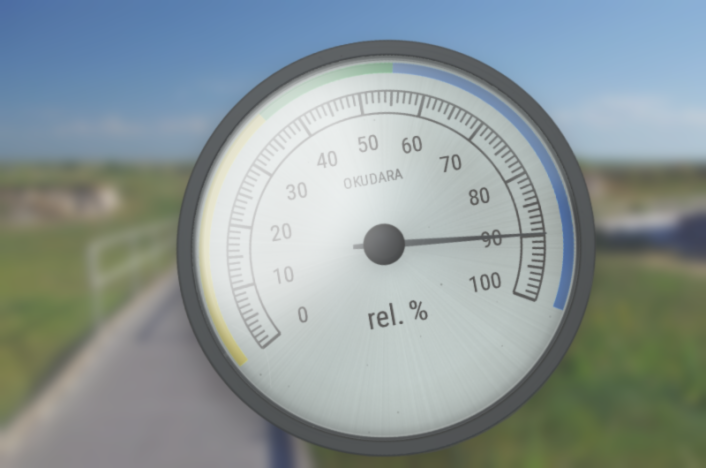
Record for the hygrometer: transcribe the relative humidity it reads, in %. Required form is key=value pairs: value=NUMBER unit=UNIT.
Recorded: value=90 unit=%
